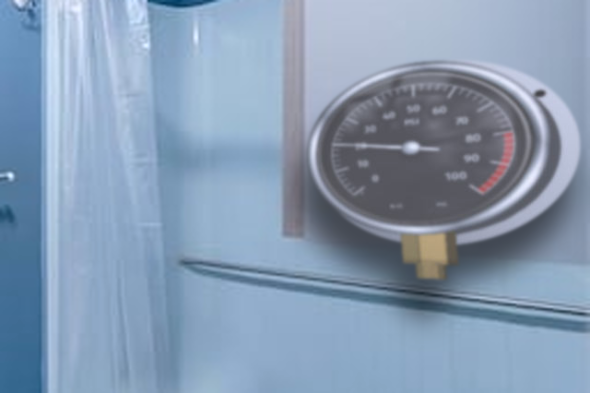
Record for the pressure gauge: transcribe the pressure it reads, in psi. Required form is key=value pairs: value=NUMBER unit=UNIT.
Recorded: value=20 unit=psi
